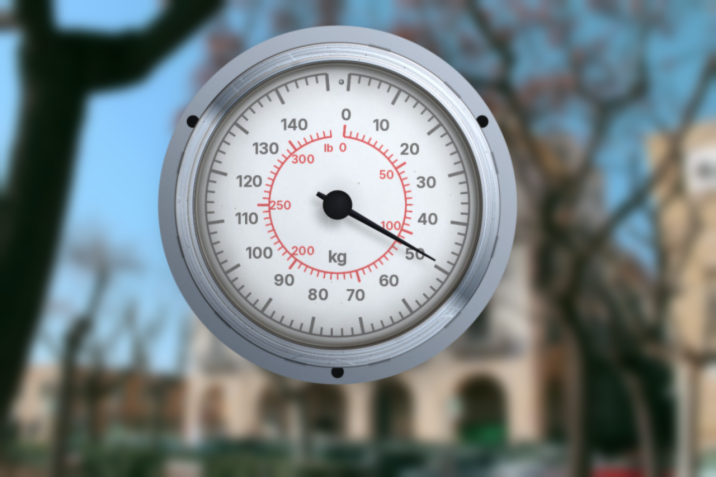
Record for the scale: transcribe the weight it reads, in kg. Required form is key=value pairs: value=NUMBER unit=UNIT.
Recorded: value=49 unit=kg
